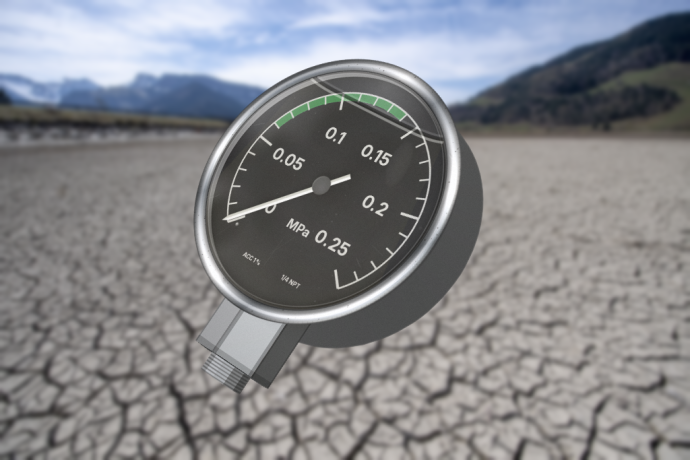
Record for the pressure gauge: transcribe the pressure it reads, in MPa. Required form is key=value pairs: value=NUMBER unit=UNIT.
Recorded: value=0 unit=MPa
